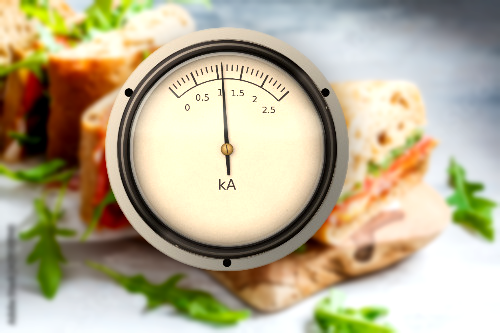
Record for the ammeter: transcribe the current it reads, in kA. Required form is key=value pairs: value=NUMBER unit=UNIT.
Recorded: value=1.1 unit=kA
